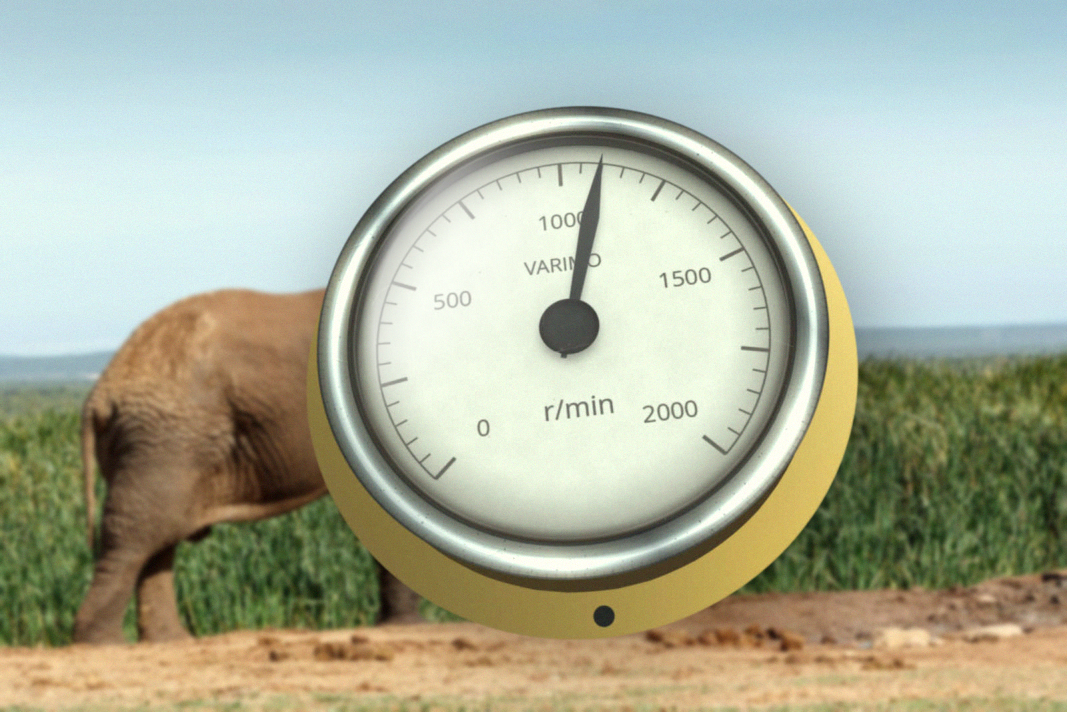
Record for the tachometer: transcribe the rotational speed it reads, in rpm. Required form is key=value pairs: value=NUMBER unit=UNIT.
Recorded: value=1100 unit=rpm
